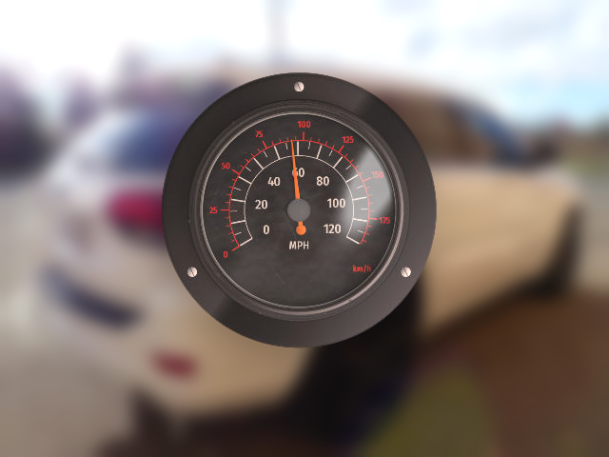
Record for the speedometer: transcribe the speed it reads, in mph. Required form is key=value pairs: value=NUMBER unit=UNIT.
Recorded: value=57.5 unit=mph
